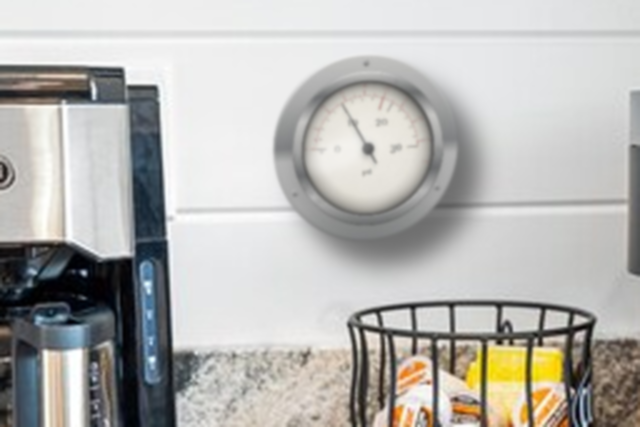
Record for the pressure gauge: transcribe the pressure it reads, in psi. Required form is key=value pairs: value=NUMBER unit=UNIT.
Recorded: value=10 unit=psi
